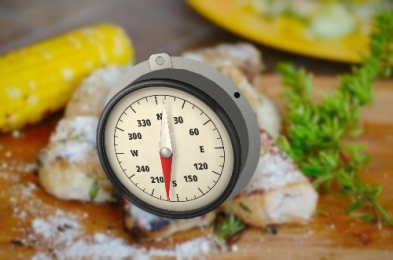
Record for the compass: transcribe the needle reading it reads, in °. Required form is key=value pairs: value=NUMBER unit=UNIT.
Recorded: value=190 unit=°
